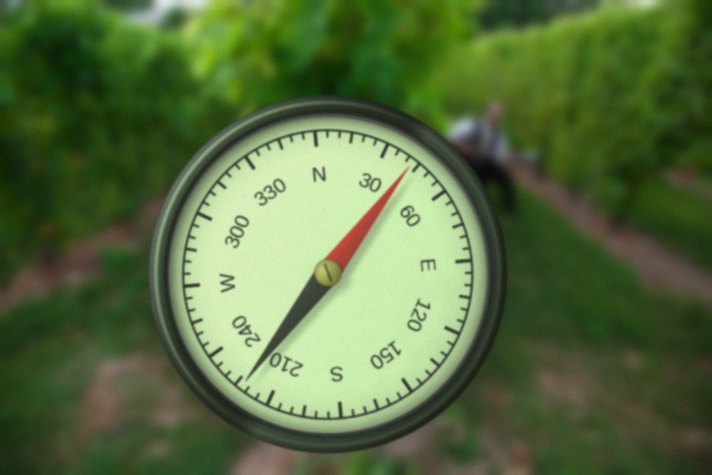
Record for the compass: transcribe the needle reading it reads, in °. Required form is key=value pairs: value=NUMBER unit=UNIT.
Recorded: value=42.5 unit=°
